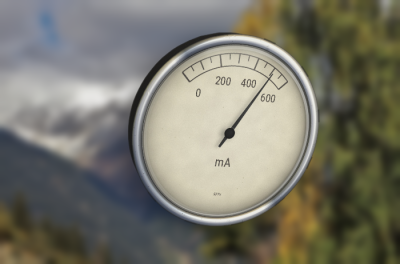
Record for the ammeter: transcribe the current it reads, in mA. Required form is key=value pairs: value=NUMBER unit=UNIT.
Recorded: value=500 unit=mA
